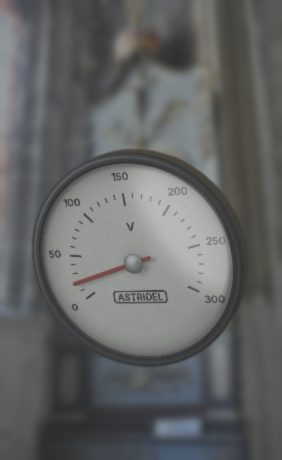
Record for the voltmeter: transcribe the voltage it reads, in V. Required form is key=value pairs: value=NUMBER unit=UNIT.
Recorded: value=20 unit=V
